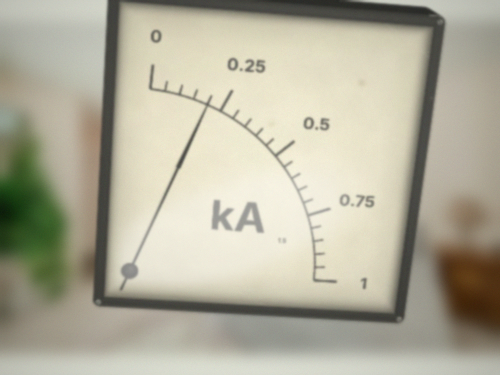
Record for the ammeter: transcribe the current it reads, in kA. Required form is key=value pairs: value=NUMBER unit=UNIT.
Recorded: value=0.2 unit=kA
